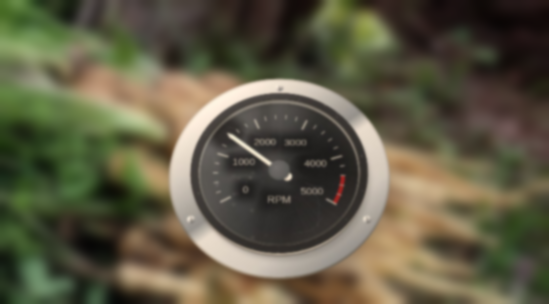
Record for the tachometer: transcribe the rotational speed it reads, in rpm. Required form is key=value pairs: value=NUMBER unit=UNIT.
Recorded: value=1400 unit=rpm
